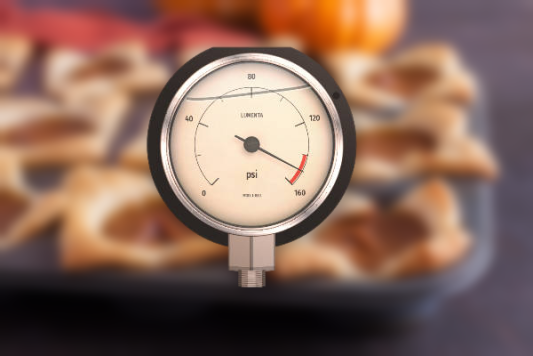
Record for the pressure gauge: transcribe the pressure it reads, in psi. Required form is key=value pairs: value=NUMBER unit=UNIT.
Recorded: value=150 unit=psi
